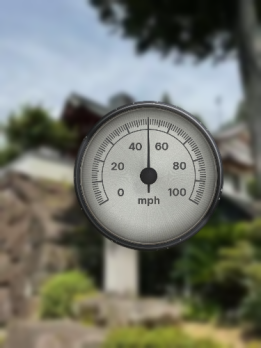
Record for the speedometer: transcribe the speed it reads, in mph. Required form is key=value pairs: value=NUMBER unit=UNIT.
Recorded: value=50 unit=mph
